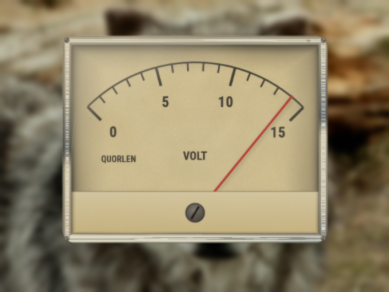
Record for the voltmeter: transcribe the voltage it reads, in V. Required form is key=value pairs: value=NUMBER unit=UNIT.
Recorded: value=14 unit=V
